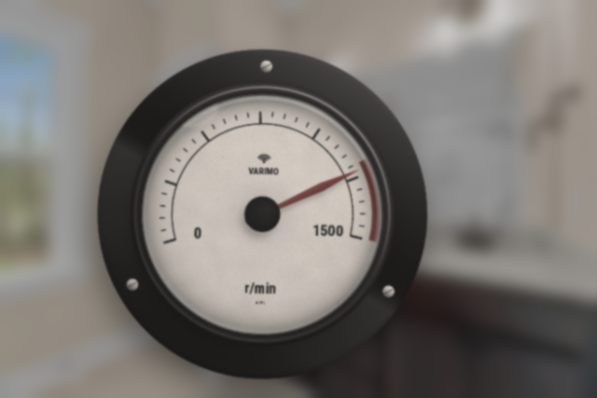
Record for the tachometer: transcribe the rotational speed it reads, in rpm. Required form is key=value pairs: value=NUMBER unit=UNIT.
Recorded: value=1225 unit=rpm
